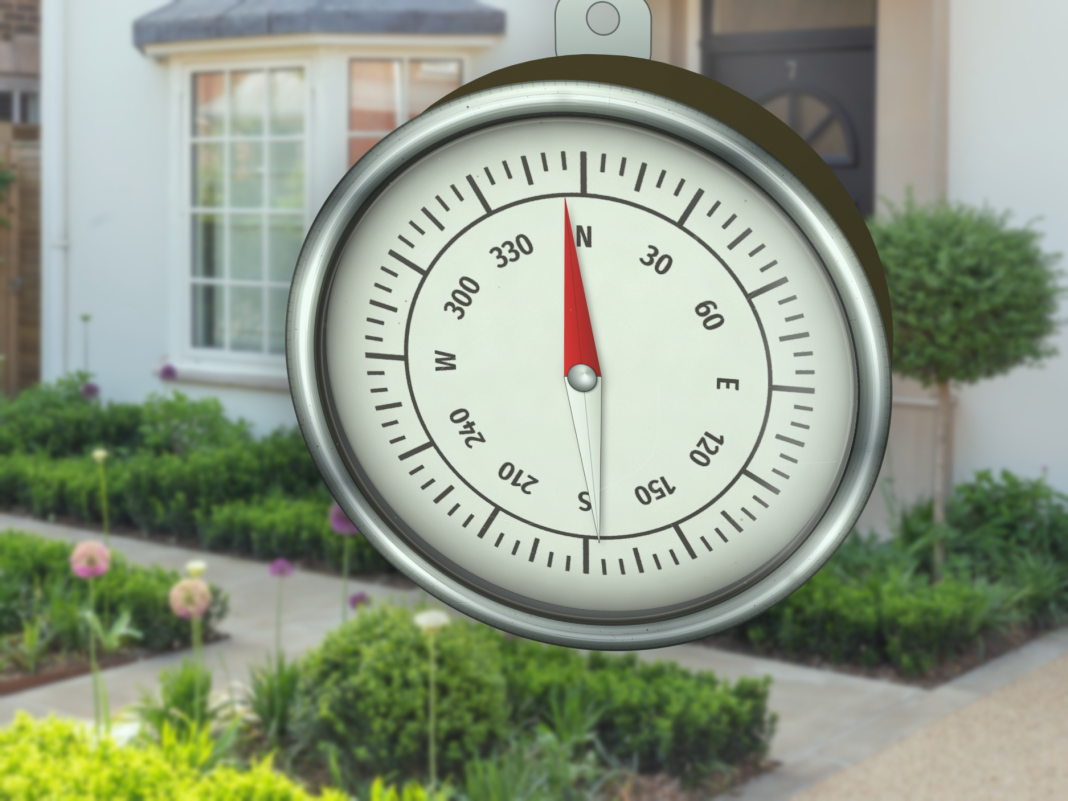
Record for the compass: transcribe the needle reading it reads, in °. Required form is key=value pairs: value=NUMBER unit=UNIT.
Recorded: value=355 unit=°
